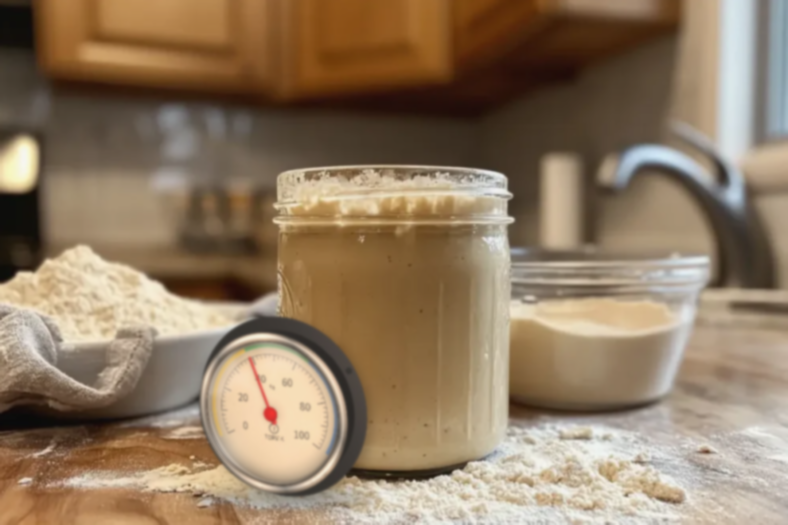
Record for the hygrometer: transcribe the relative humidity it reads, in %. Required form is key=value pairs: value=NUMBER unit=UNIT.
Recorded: value=40 unit=%
